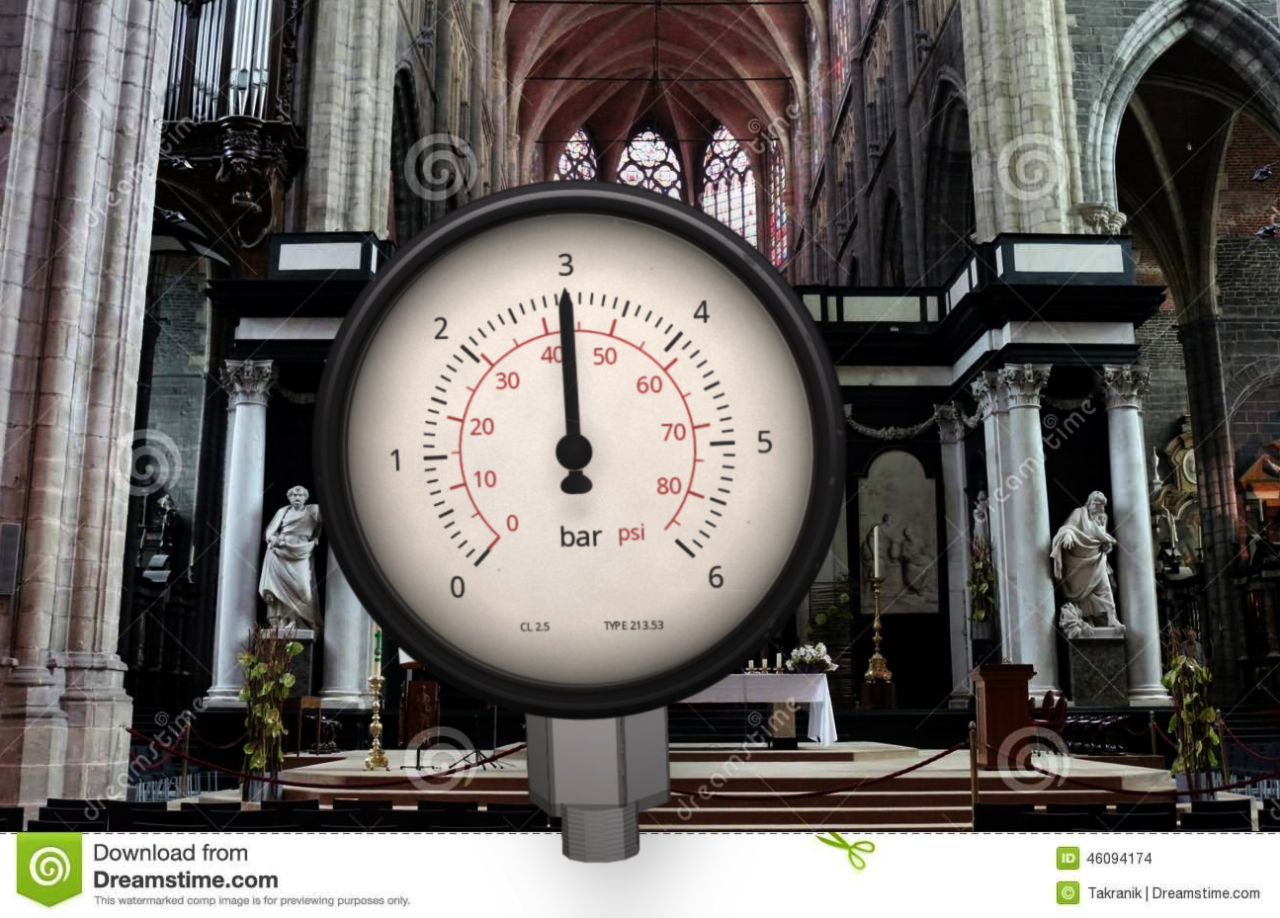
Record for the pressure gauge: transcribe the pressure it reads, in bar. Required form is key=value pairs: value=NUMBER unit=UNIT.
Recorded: value=3 unit=bar
